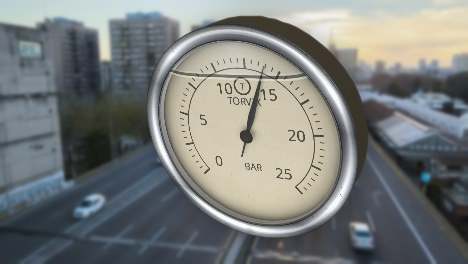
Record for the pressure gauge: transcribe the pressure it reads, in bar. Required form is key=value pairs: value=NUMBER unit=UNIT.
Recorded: value=14 unit=bar
